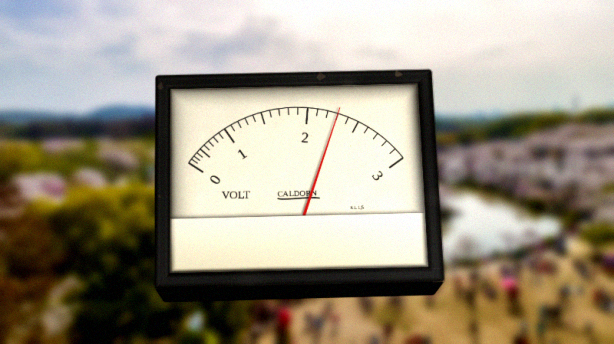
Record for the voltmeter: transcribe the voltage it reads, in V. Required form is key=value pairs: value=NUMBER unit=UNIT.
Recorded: value=2.3 unit=V
